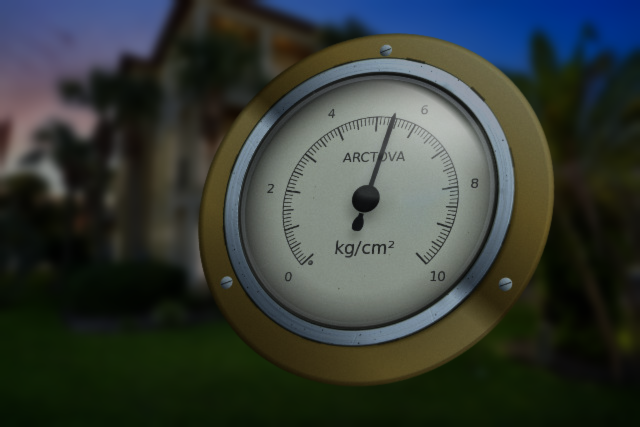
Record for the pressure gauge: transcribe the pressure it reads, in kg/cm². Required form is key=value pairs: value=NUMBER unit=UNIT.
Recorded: value=5.5 unit=kg/cm²
